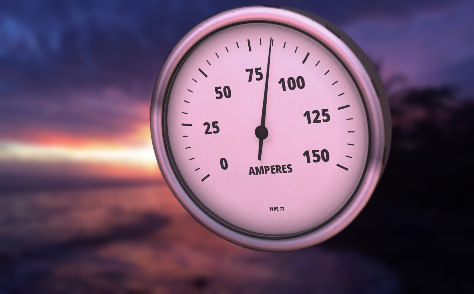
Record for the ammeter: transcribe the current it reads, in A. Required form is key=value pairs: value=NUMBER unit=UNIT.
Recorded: value=85 unit=A
